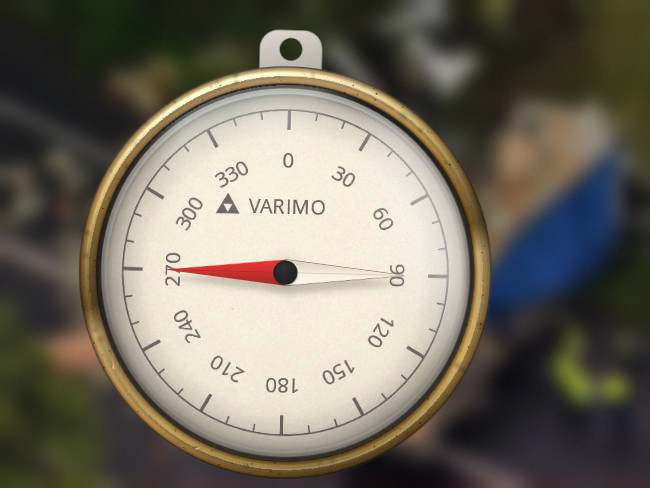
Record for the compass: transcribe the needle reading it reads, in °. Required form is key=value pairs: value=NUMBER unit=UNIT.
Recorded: value=270 unit=°
